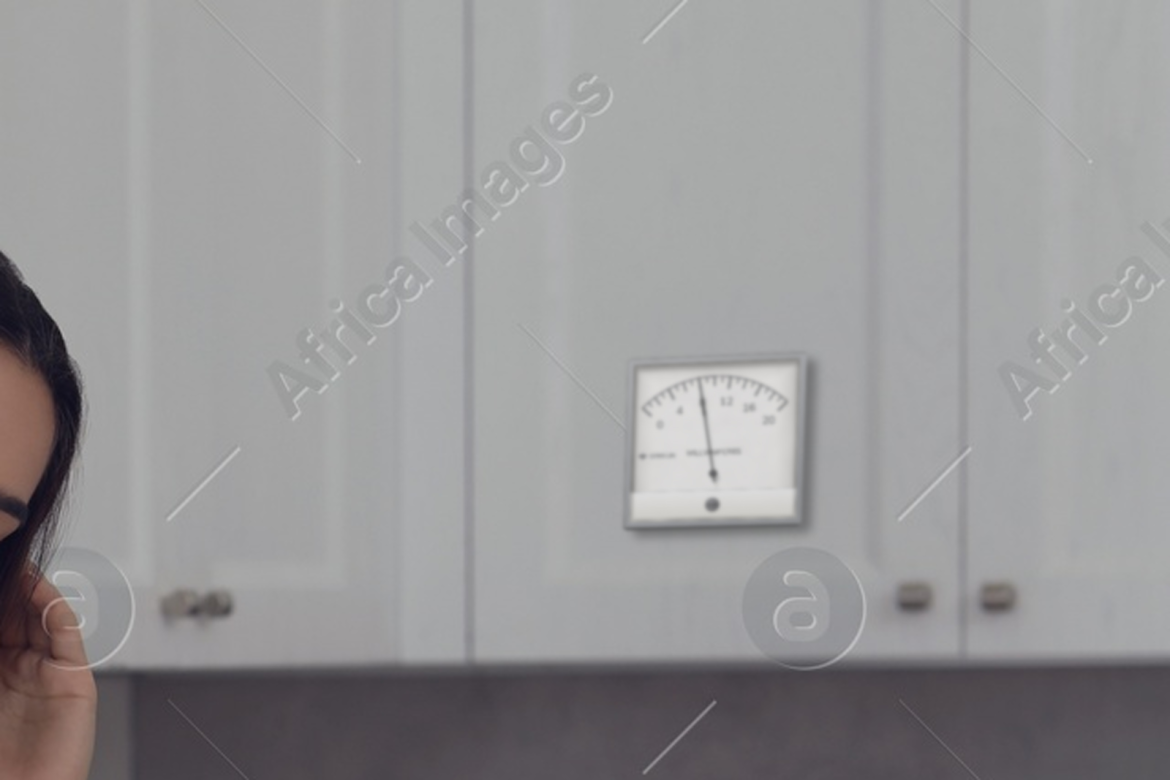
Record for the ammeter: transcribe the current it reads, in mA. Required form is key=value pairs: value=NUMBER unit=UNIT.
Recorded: value=8 unit=mA
